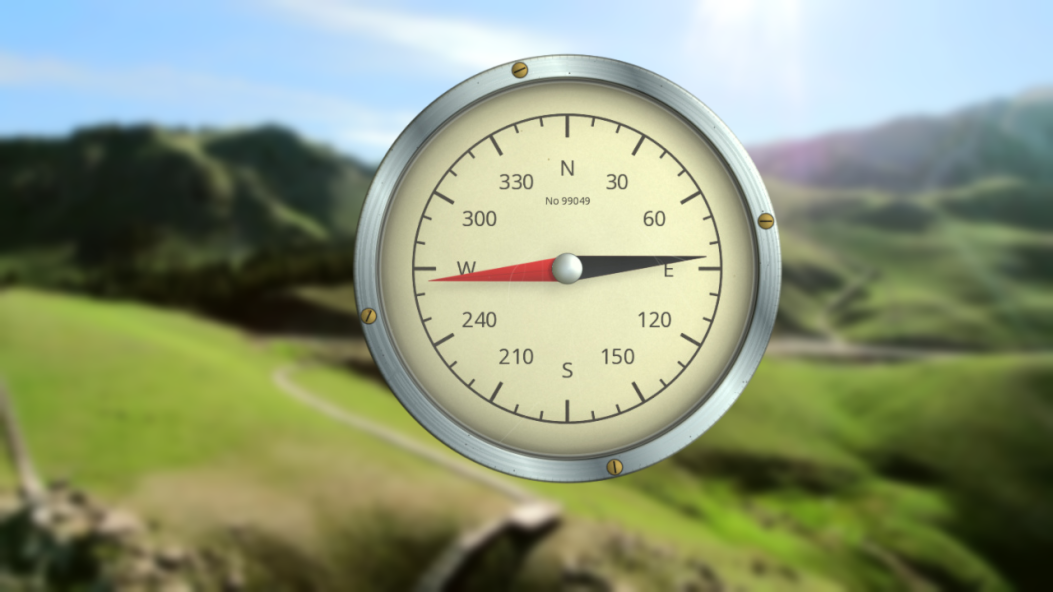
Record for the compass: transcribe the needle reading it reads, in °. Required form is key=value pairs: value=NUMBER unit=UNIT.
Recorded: value=265 unit=°
